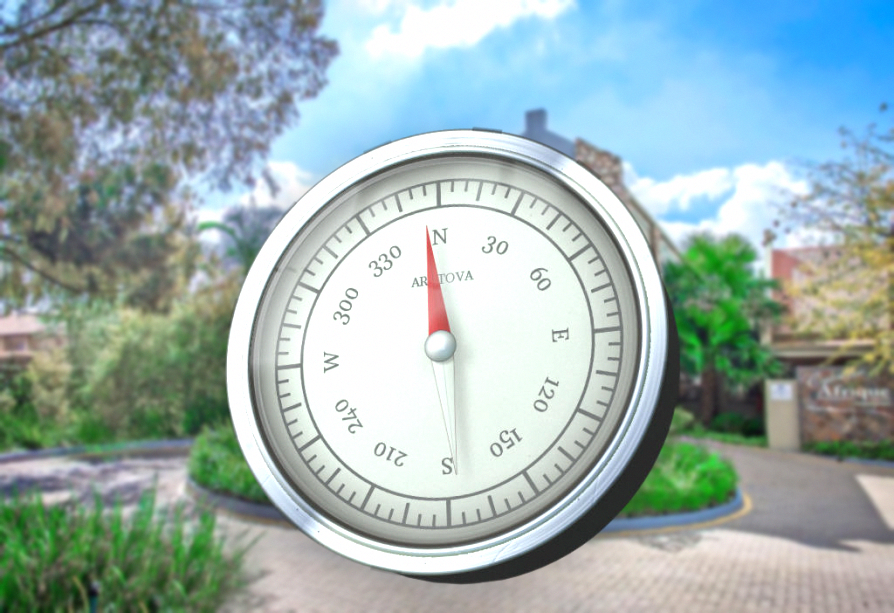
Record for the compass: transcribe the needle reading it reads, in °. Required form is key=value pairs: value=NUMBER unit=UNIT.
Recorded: value=355 unit=°
